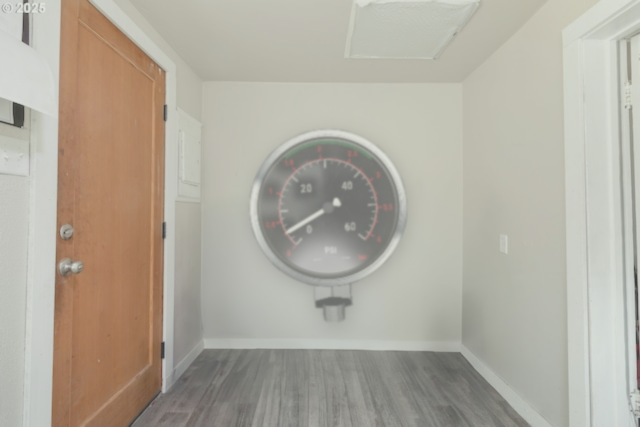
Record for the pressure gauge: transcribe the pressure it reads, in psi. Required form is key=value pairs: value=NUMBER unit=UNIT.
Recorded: value=4 unit=psi
